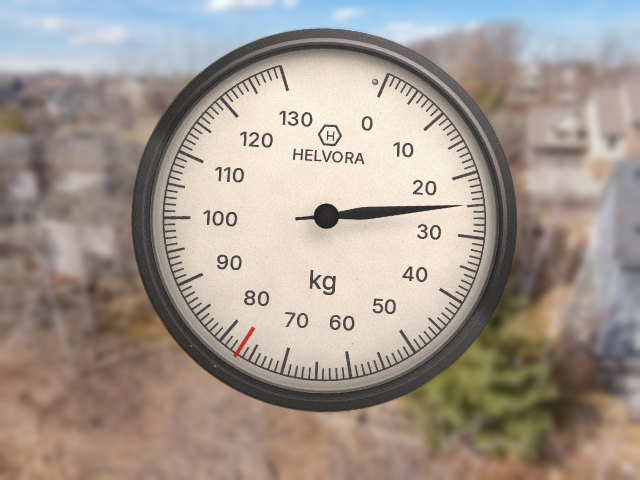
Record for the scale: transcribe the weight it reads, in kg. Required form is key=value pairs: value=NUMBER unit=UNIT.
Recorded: value=25 unit=kg
